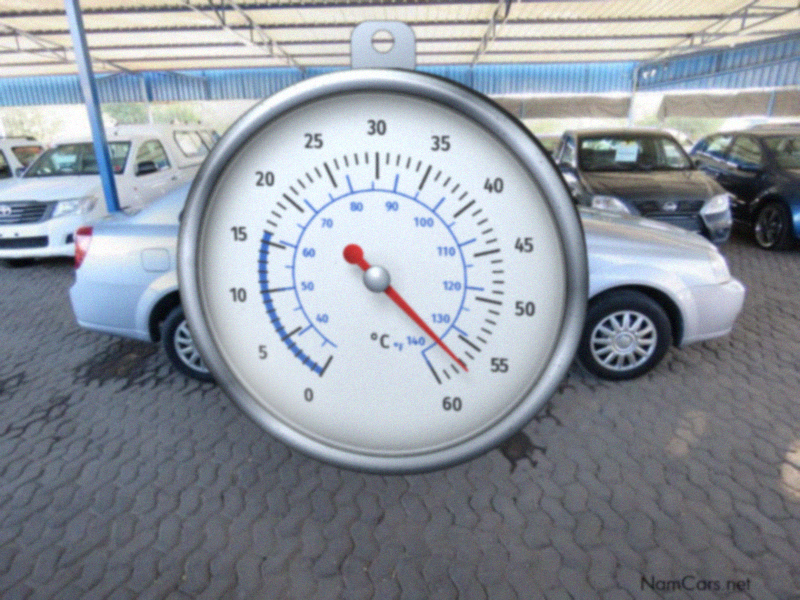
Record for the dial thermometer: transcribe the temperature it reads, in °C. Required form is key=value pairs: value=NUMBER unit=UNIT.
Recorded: value=57 unit=°C
